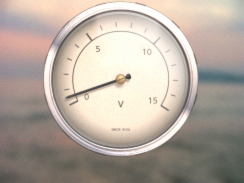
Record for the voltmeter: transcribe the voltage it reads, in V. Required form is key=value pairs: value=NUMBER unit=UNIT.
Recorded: value=0.5 unit=V
